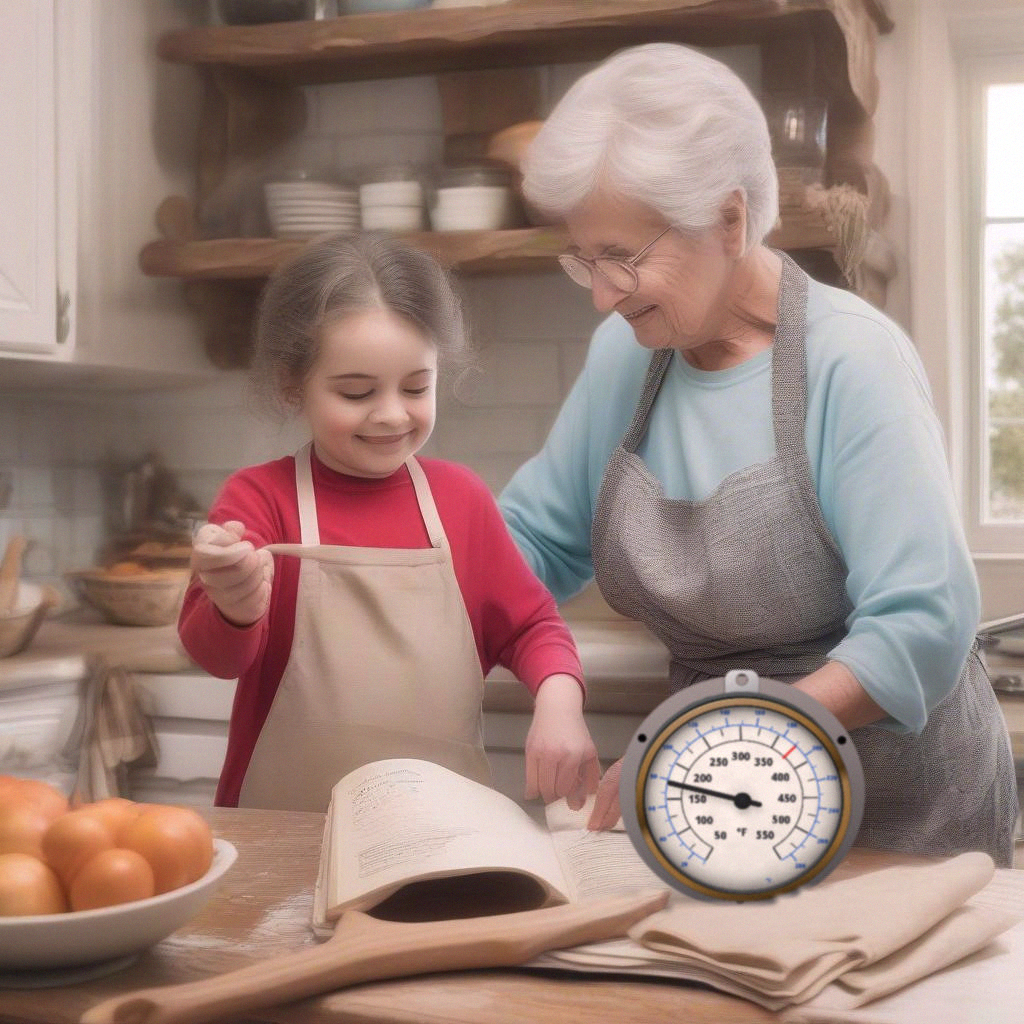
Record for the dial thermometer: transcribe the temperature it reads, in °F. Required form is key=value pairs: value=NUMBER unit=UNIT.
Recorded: value=175 unit=°F
